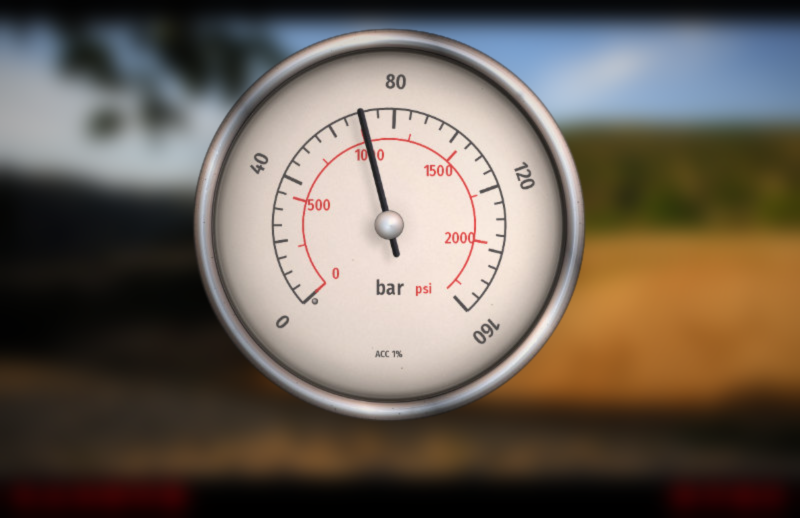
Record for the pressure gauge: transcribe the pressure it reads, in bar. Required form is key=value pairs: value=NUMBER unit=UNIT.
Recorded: value=70 unit=bar
